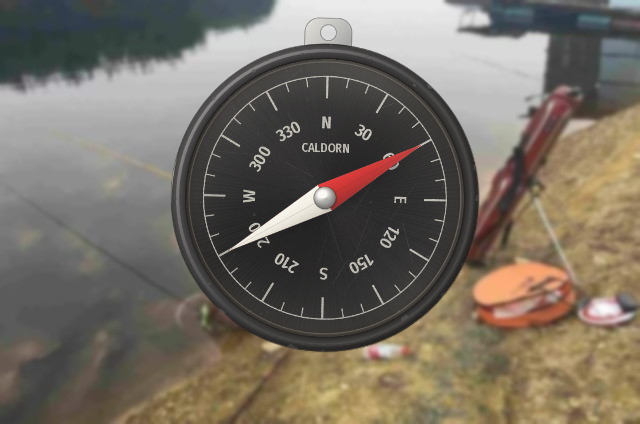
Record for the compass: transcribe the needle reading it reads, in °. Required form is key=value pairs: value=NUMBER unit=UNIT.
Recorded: value=60 unit=°
